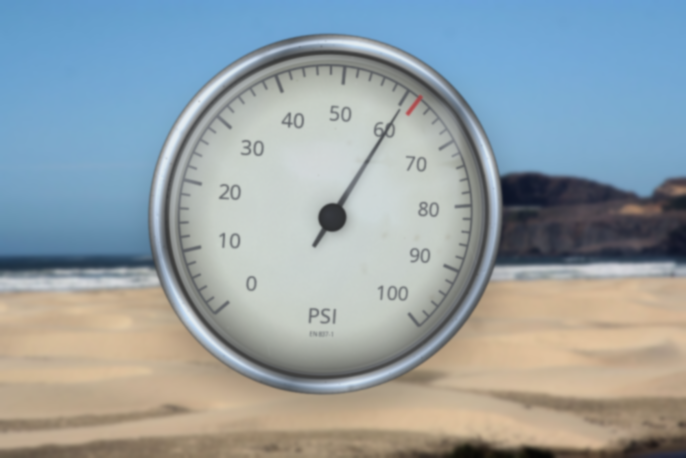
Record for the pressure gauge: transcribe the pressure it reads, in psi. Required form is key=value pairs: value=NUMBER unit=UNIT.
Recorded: value=60 unit=psi
